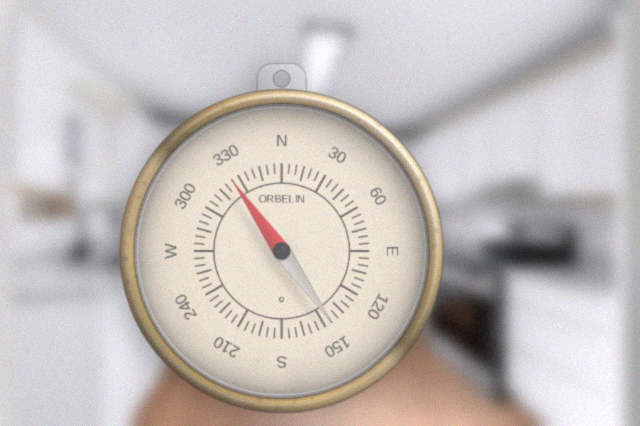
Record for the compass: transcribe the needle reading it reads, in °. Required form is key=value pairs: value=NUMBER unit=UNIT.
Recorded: value=325 unit=°
